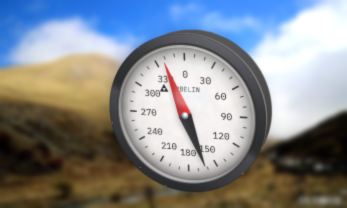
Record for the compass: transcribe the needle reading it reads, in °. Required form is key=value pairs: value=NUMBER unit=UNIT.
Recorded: value=340 unit=°
